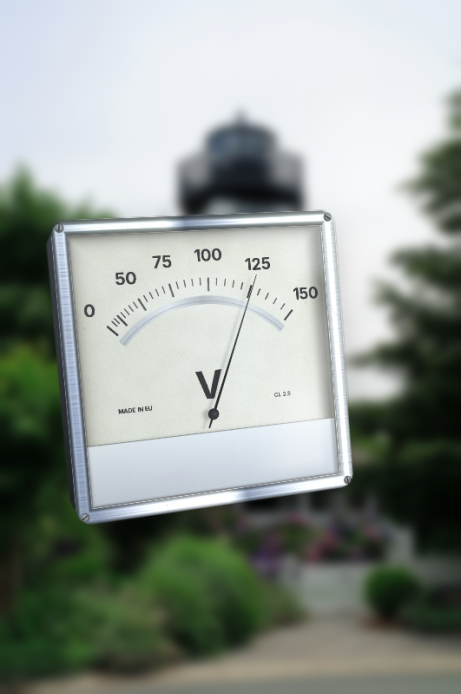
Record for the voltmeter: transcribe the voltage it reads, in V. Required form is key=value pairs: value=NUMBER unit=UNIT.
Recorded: value=125 unit=V
